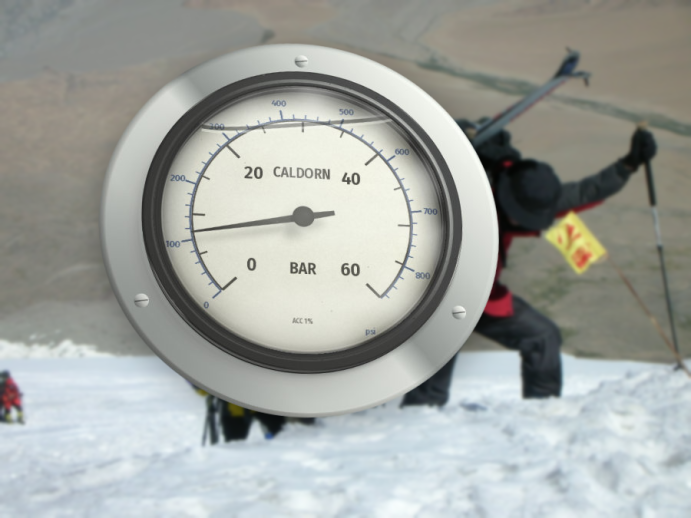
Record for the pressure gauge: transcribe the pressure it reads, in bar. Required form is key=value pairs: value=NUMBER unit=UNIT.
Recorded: value=7.5 unit=bar
